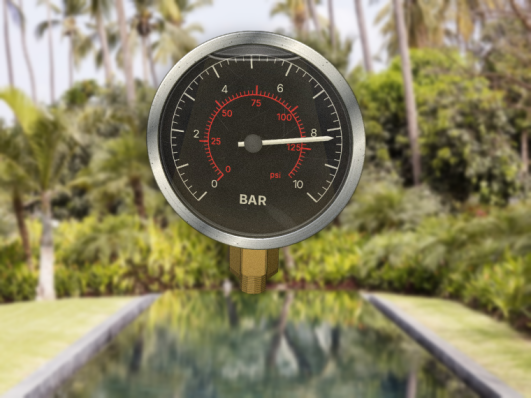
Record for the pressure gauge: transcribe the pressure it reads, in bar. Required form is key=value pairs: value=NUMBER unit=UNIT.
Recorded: value=8.2 unit=bar
